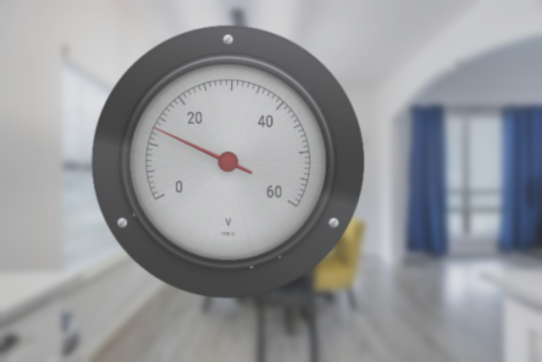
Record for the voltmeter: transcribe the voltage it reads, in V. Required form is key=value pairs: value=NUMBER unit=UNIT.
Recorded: value=13 unit=V
